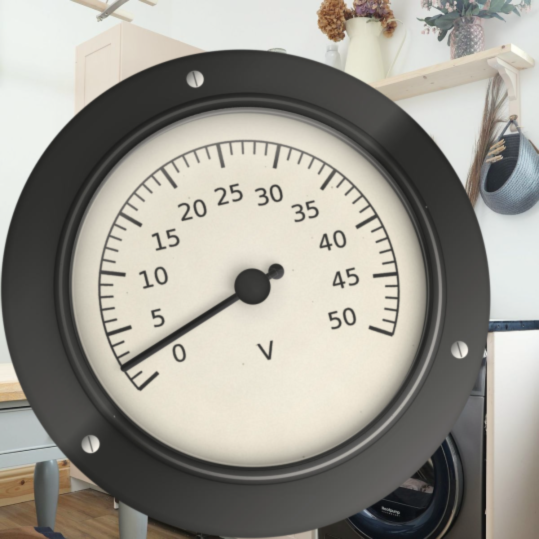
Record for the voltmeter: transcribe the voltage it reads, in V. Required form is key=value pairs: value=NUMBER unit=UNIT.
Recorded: value=2 unit=V
